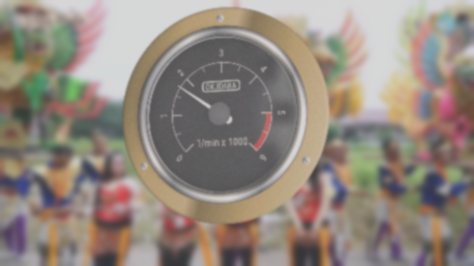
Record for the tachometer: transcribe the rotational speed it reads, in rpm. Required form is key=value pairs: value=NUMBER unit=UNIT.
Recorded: value=1750 unit=rpm
